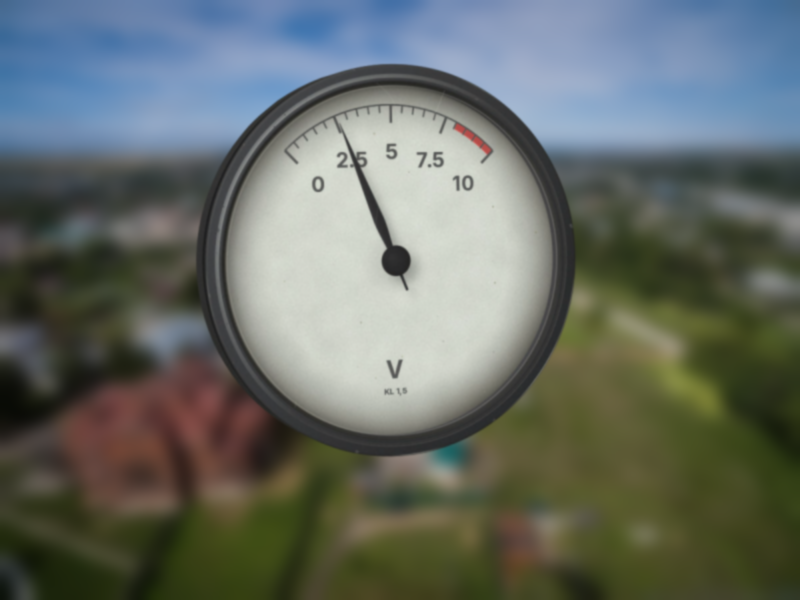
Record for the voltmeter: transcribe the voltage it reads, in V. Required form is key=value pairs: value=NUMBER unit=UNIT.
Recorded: value=2.5 unit=V
